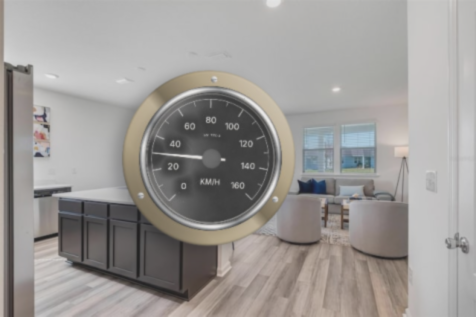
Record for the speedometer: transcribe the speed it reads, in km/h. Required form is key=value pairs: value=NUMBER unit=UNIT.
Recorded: value=30 unit=km/h
